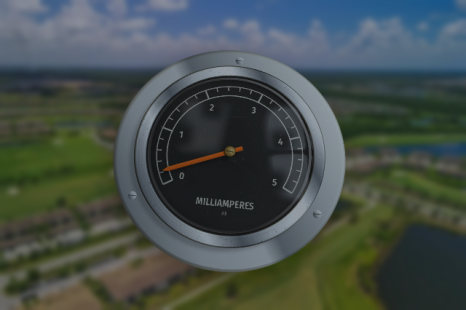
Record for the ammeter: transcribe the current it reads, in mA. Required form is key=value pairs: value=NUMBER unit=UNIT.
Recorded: value=0.2 unit=mA
